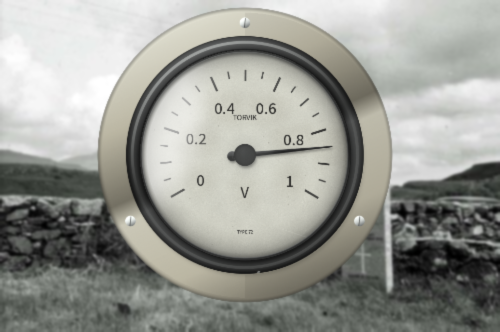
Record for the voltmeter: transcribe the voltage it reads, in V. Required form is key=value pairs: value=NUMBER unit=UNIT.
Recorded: value=0.85 unit=V
